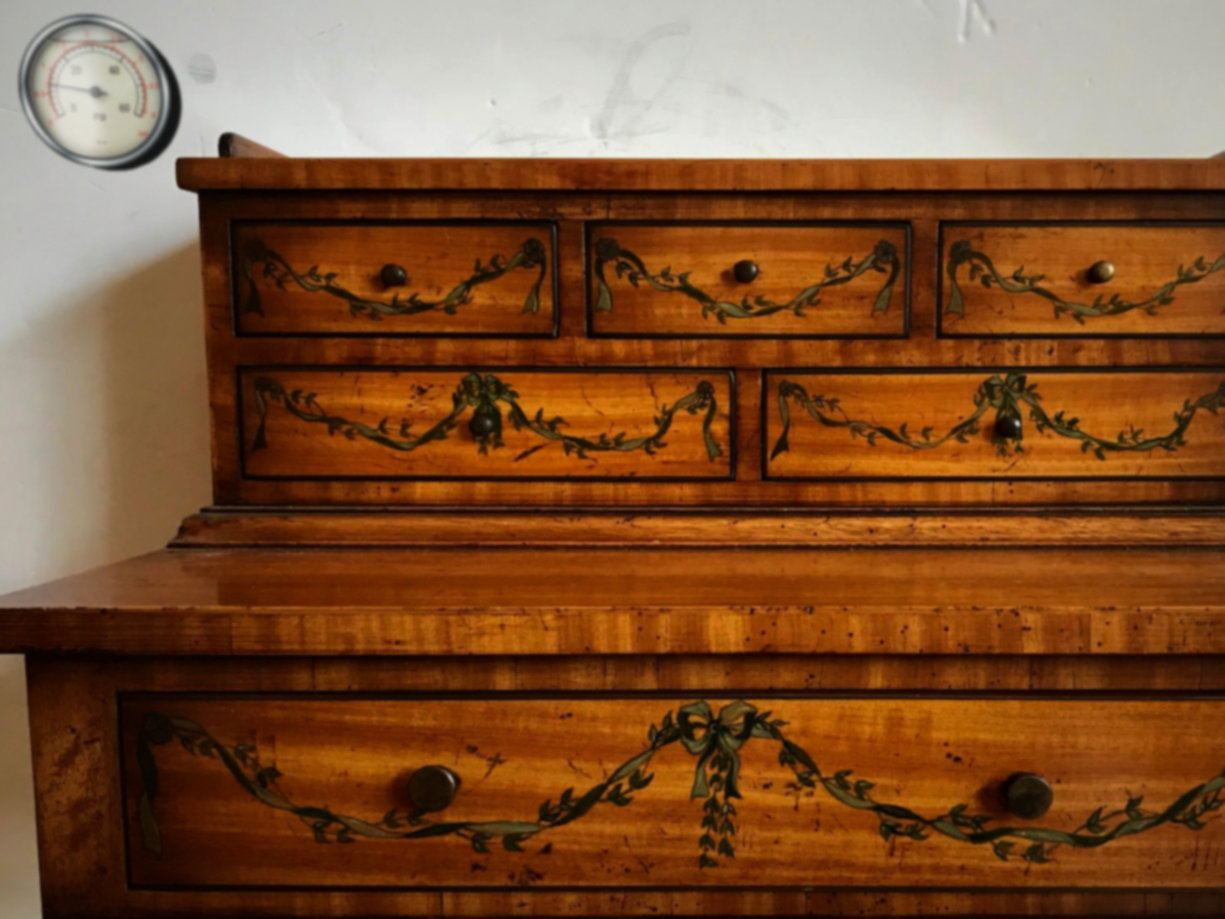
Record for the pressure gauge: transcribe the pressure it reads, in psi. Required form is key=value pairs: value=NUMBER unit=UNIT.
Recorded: value=10 unit=psi
